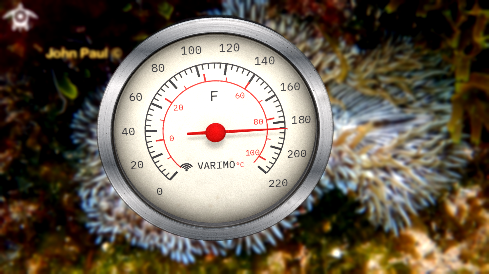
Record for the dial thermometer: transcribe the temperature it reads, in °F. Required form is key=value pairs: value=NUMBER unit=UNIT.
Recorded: value=184 unit=°F
